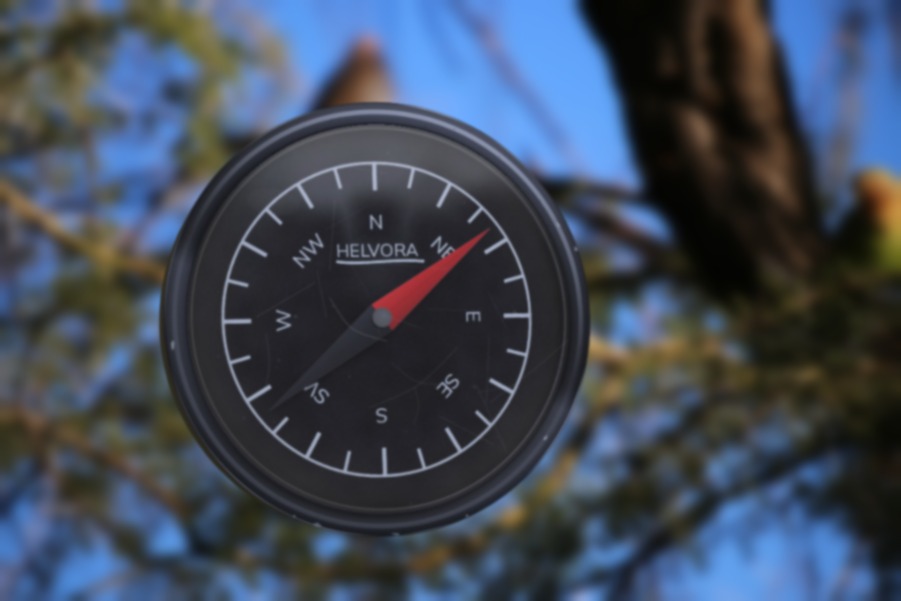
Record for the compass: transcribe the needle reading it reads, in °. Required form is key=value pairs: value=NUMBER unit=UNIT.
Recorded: value=52.5 unit=°
